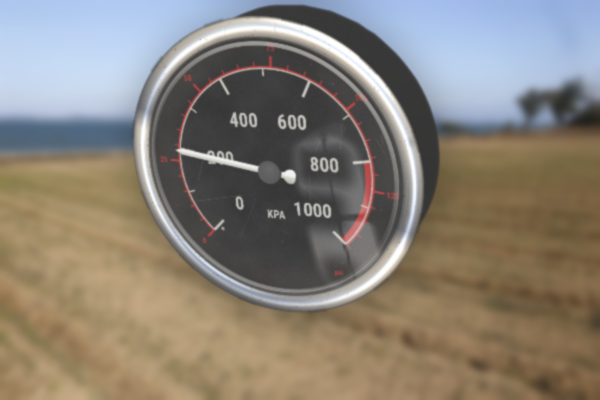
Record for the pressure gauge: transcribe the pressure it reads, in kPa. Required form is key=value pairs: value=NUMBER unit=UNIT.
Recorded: value=200 unit=kPa
